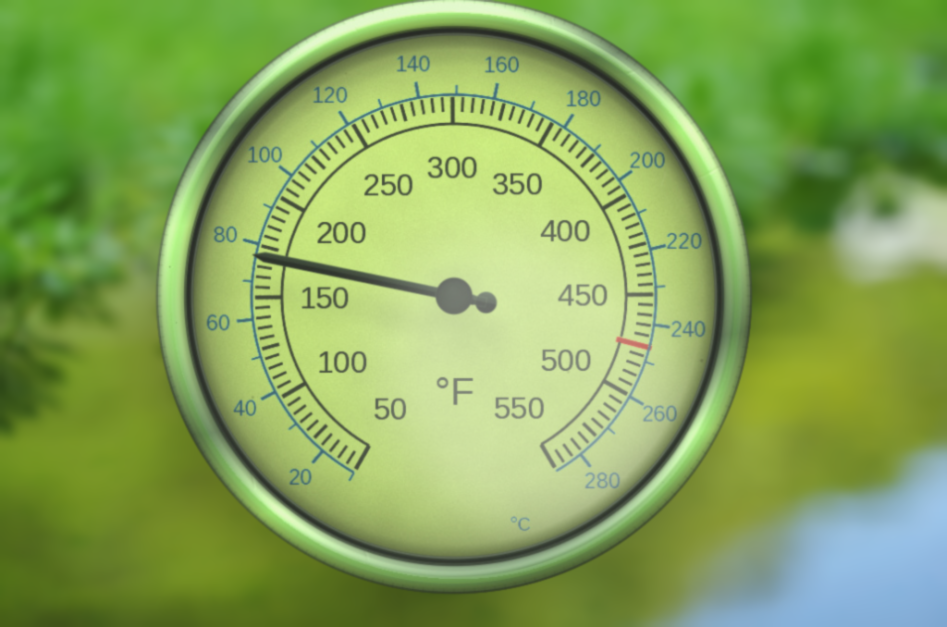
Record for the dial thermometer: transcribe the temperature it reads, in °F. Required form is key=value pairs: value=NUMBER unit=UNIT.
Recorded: value=170 unit=°F
